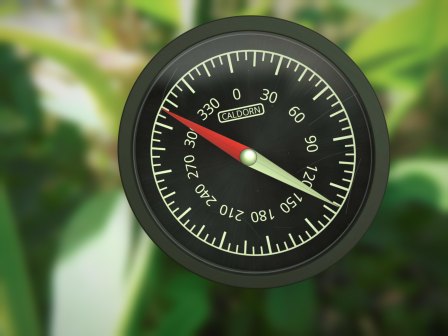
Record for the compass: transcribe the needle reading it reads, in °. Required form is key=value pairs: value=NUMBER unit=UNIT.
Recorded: value=310 unit=°
